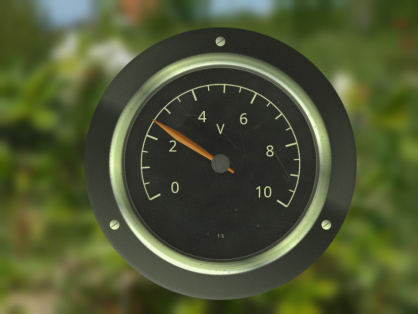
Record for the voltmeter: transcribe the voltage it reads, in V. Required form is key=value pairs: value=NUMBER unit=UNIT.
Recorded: value=2.5 unit=V
